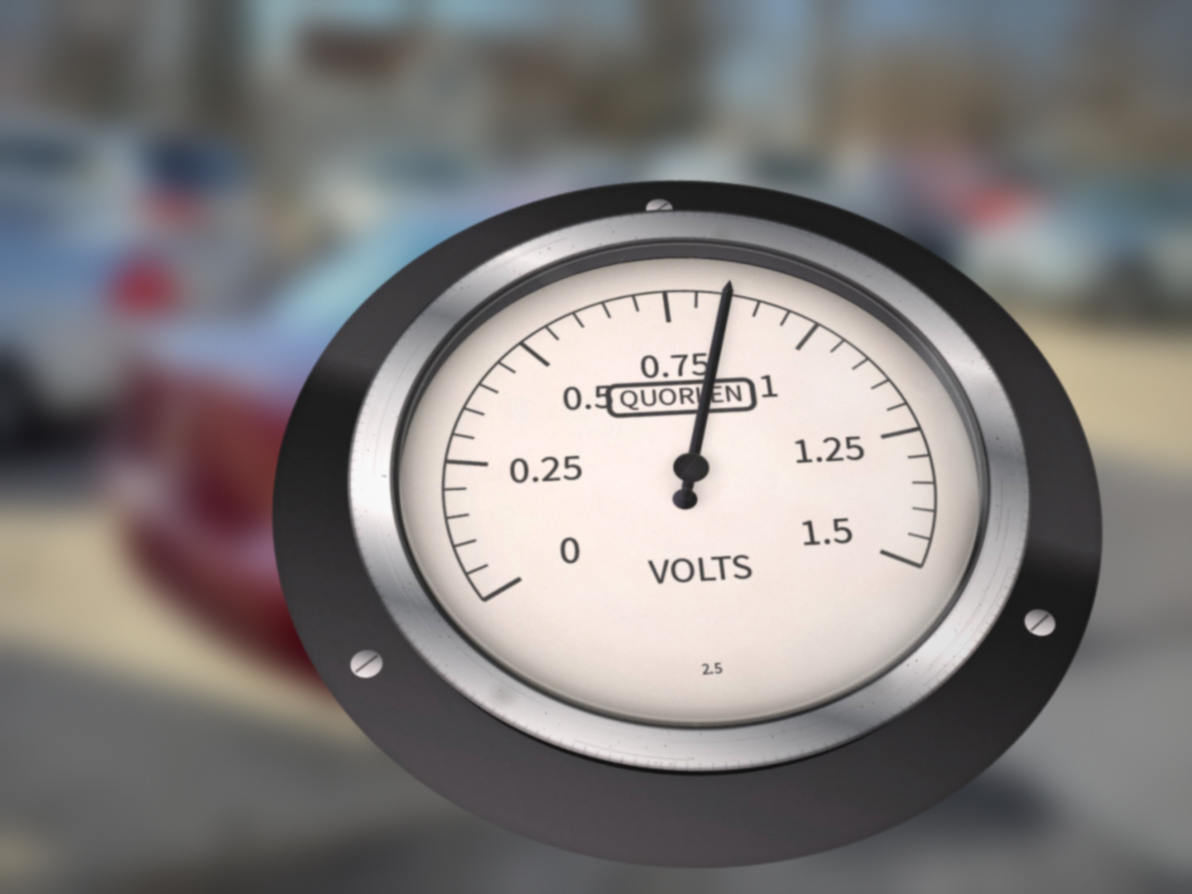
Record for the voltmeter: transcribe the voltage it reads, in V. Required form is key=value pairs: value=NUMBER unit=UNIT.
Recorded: value=0.85 unit=V
